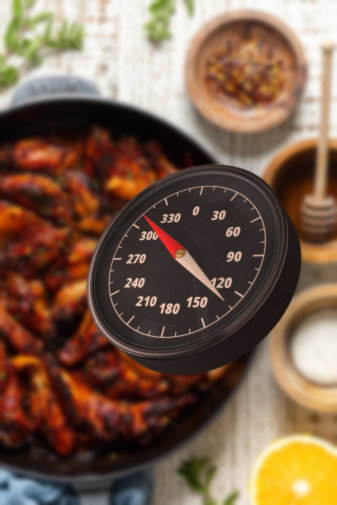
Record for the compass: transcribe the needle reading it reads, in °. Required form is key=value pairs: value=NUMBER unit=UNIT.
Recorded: value=310 unit=°
